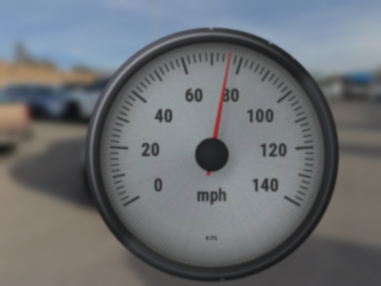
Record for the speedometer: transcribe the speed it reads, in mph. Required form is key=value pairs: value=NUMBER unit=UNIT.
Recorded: value=76 unit=mph
